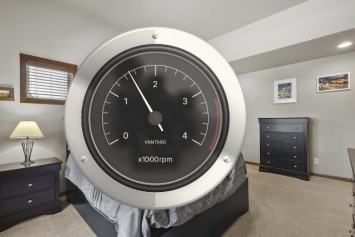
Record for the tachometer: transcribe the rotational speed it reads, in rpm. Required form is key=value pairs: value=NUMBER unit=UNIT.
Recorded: value=1500 unit=rpm
